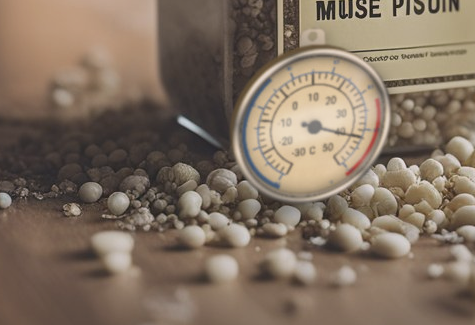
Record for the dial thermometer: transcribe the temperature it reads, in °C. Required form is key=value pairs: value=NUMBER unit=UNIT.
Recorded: value=40 unit=°C
